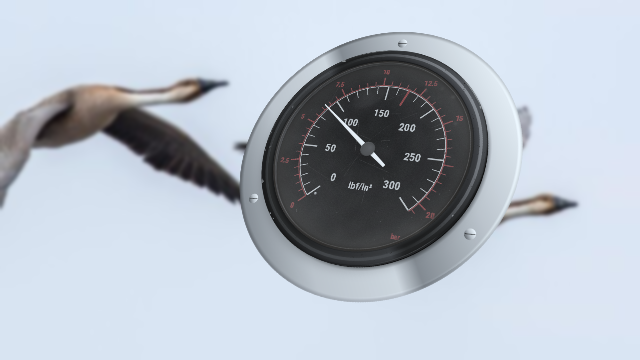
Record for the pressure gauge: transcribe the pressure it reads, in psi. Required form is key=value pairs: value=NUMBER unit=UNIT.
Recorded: value=90 unit=psi
